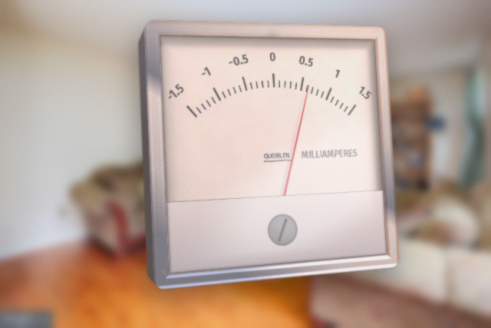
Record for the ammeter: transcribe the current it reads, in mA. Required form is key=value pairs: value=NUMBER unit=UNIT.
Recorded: value=0.6 unit=mA
